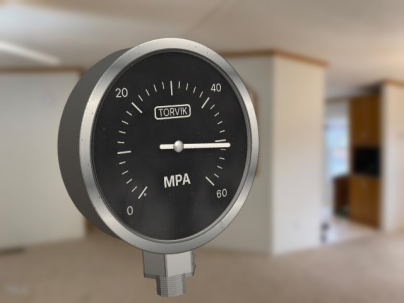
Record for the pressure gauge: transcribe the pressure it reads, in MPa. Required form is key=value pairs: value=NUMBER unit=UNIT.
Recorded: value=51 unit=MPa
